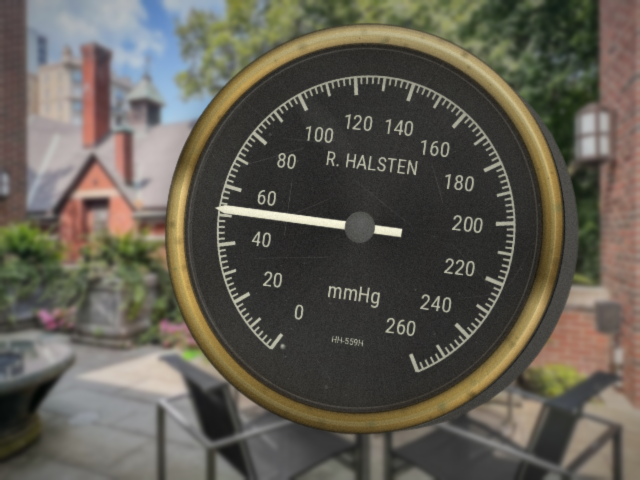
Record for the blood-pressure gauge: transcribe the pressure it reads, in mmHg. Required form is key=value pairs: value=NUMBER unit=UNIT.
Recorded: value=52 unit=mmHg
